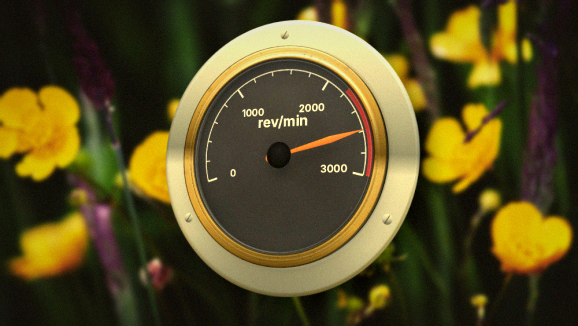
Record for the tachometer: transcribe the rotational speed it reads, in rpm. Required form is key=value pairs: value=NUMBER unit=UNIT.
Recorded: value=2600 unit=rpm
